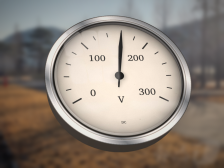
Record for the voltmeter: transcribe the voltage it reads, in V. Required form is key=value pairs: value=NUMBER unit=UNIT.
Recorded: value=160 unit=V
